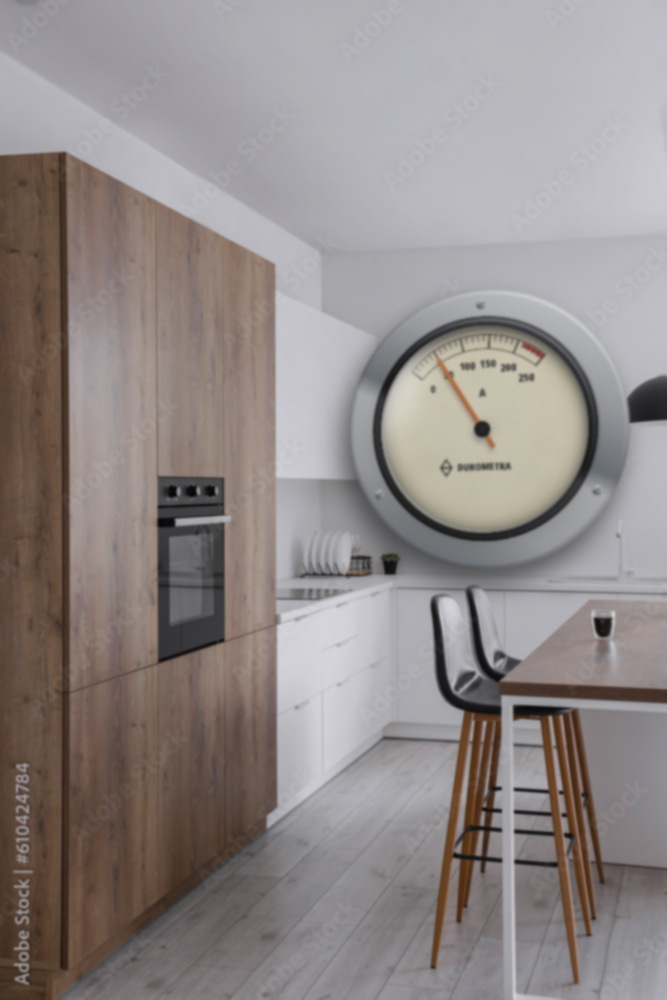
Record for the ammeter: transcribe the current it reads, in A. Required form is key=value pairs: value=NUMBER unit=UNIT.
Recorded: value=50 unit=A
